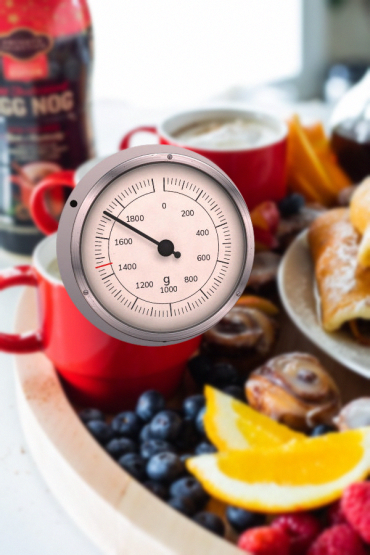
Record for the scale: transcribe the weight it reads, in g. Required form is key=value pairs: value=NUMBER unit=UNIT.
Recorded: value=1720 unit=g
